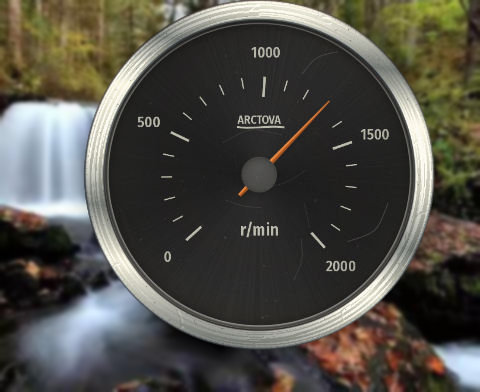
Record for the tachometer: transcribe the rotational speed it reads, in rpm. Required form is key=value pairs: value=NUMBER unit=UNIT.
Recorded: value=1300 unit=rpm
